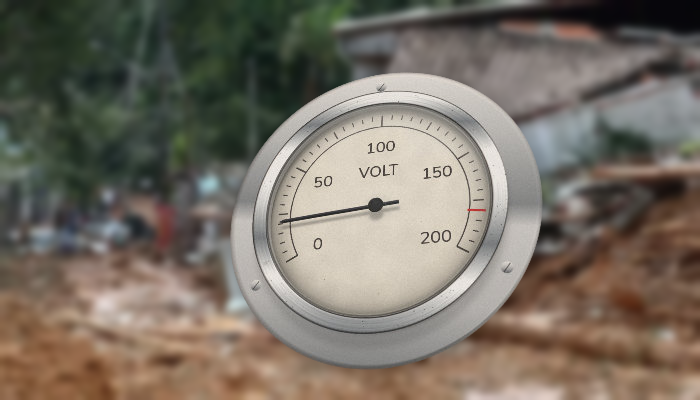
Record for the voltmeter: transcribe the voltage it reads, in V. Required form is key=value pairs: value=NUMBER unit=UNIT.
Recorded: value=20 unit=V
